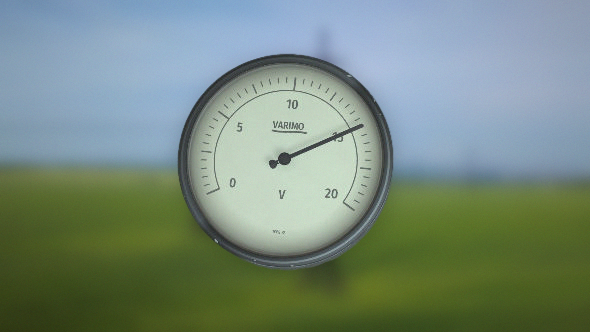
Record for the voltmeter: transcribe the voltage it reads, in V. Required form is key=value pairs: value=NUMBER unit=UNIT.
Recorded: value=15 unit=V
